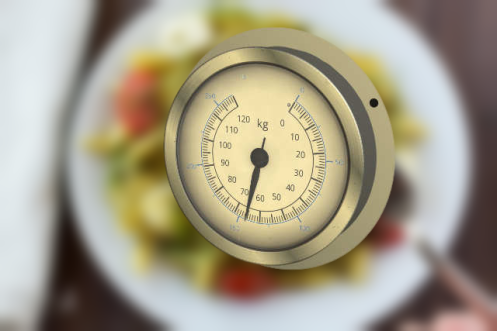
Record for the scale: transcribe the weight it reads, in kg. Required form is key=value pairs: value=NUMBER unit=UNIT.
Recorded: value=65 unit=kg
